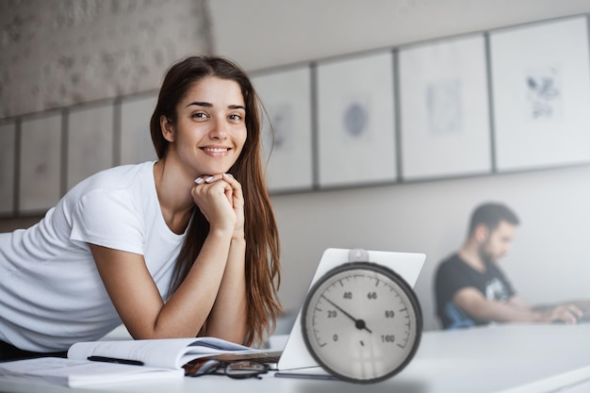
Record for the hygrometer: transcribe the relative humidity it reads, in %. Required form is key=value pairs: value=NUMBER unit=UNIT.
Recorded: value=28 unit=%
